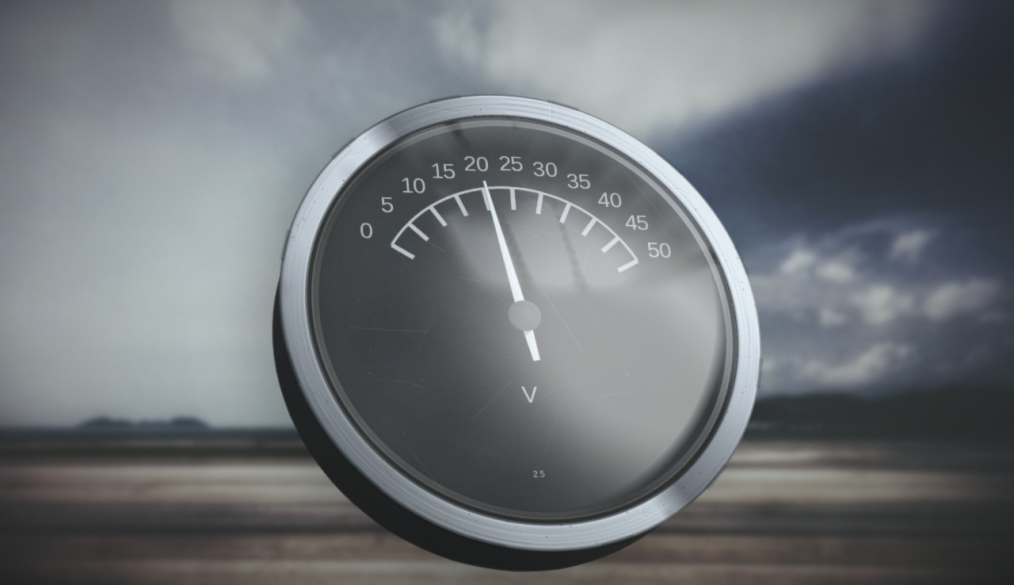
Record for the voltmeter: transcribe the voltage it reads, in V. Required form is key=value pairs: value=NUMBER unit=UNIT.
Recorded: value=20 unit=V
